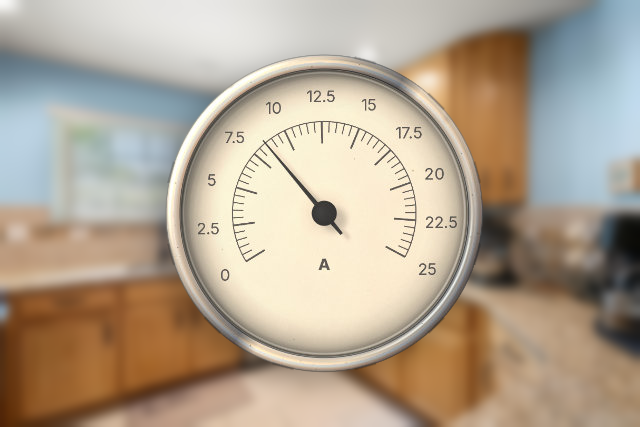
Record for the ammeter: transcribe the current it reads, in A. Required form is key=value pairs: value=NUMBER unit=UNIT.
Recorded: value=8.5 unit=A
